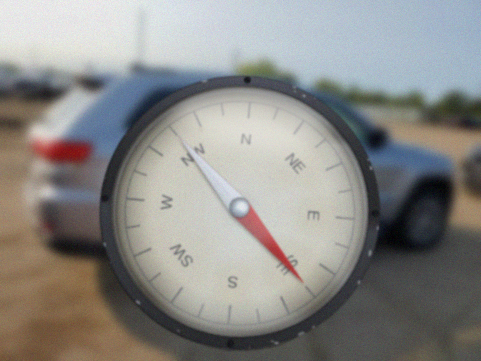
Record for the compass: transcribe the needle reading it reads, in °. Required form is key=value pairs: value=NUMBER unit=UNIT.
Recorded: value=135 unit=°
